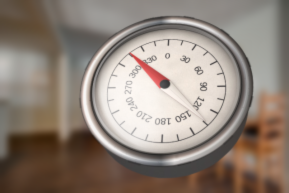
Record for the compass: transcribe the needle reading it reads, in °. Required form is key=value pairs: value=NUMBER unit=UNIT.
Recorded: value=315 unit=°
